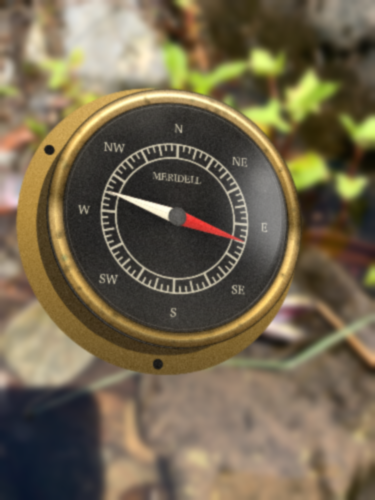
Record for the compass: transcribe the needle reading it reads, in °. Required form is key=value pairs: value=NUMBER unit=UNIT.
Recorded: value=105 unit=°
